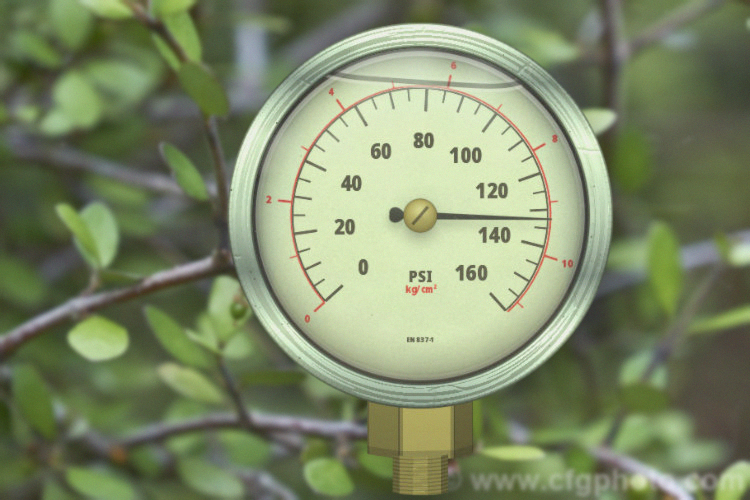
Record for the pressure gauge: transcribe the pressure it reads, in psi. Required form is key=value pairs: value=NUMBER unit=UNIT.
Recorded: value=132.5 unit=psi
